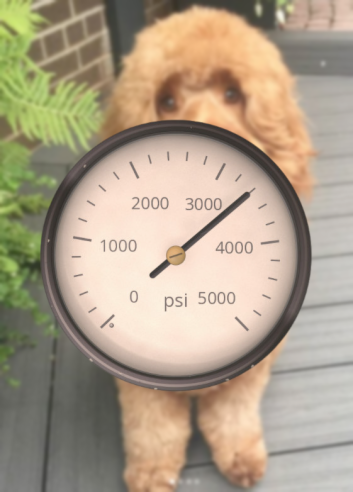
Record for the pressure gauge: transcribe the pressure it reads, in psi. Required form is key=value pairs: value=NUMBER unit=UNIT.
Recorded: value=3400 unit=psi
